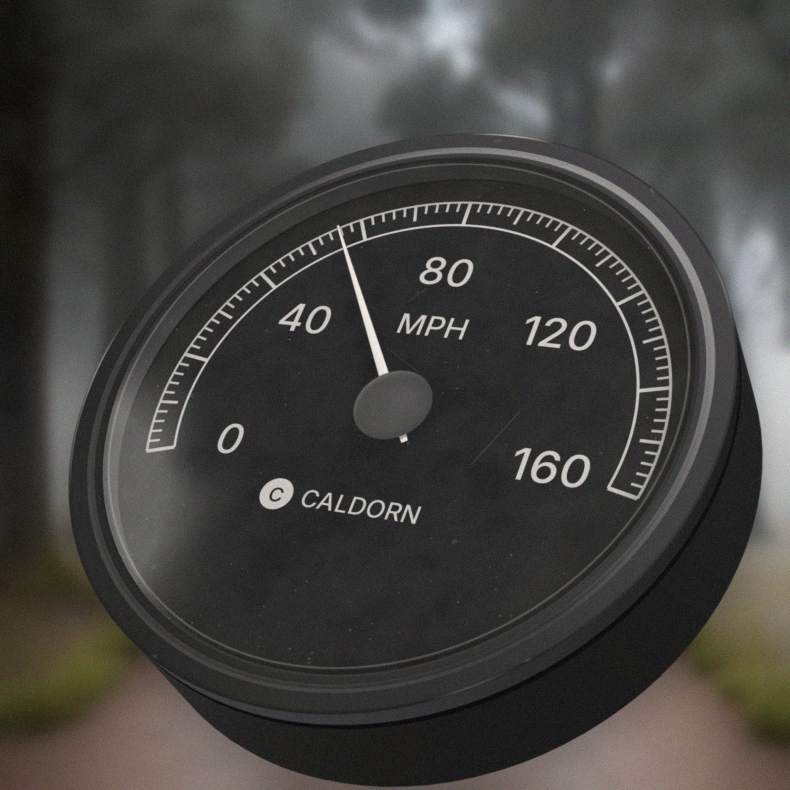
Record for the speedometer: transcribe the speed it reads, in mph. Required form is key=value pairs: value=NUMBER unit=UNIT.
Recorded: value=56 unit=mph
